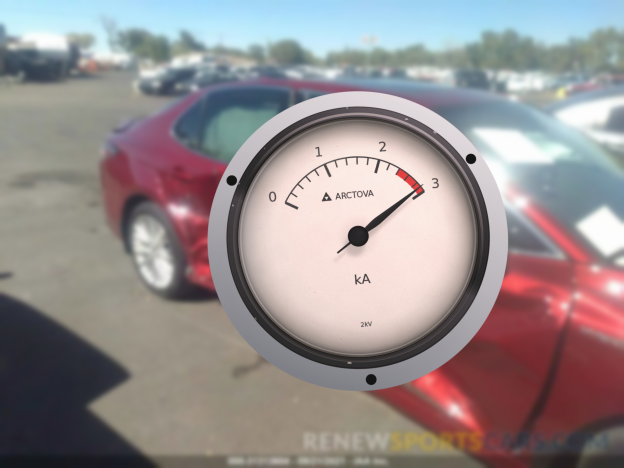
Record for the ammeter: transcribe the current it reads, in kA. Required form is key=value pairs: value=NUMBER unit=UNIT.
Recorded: value=2.9 unit=kA
